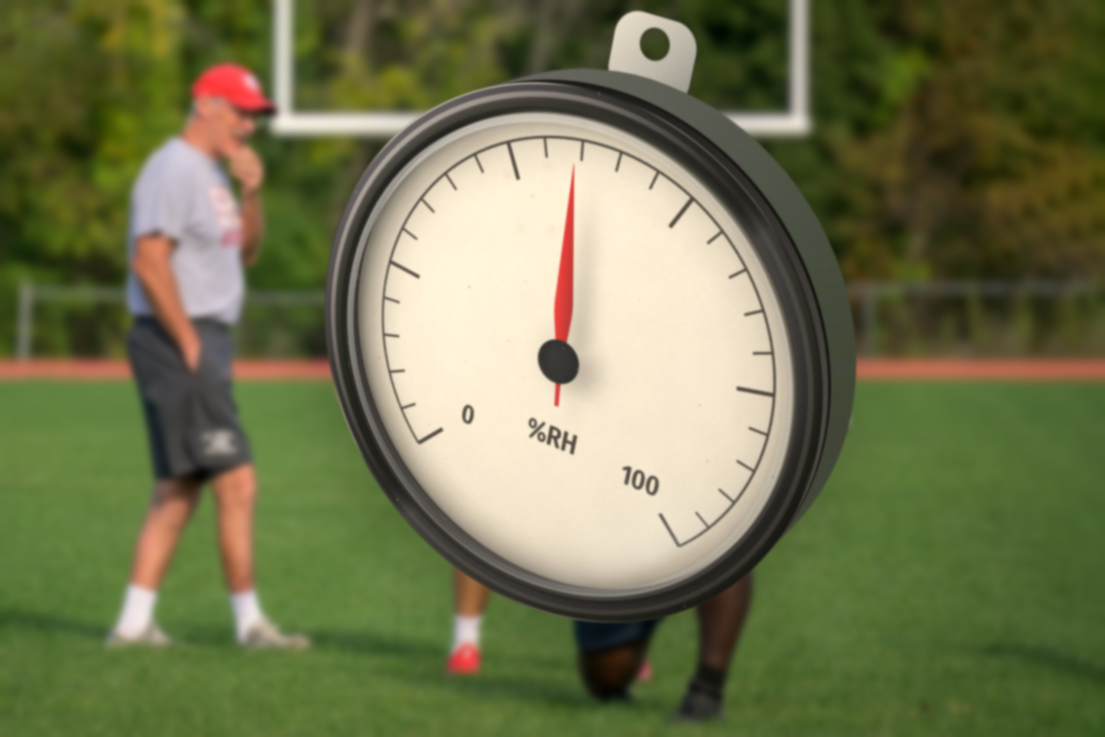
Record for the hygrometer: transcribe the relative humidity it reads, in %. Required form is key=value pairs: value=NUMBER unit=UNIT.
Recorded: value=48 unit=%
